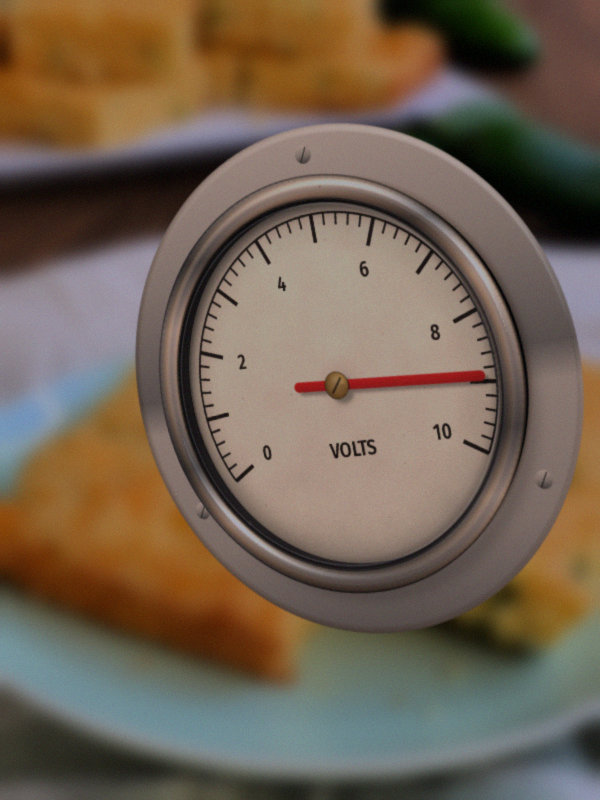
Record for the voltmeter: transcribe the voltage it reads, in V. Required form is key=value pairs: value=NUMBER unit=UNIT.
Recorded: value=8.9 unit=V
